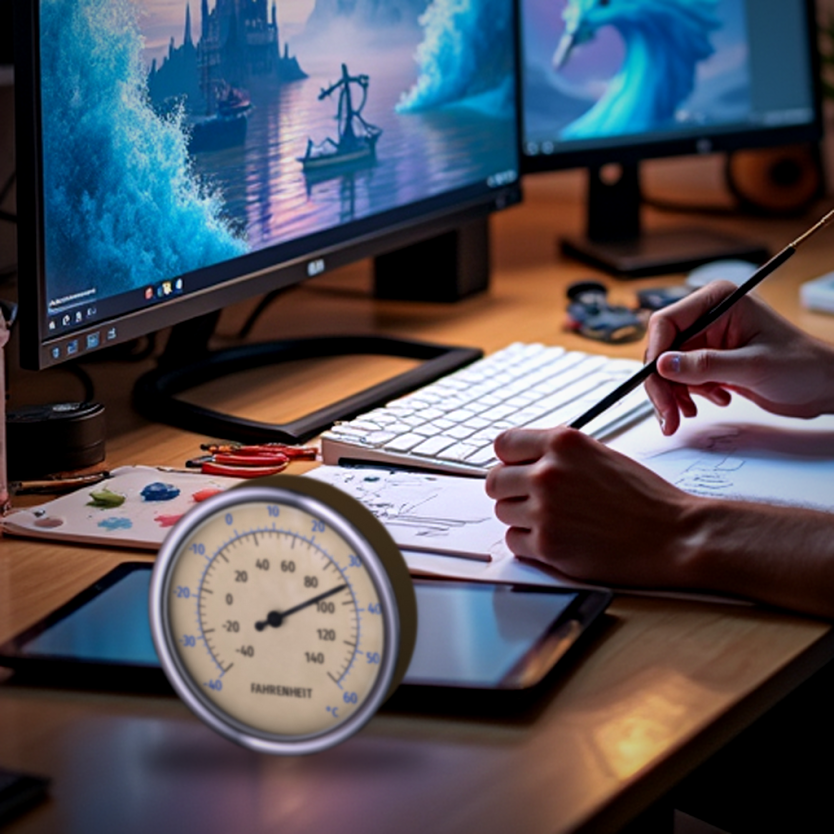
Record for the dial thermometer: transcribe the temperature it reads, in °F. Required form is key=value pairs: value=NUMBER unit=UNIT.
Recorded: value=92 unit=°F
